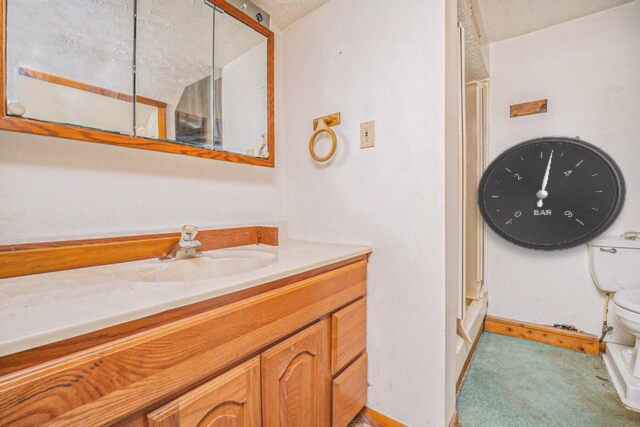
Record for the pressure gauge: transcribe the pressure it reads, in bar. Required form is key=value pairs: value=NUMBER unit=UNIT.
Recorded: value=3.25 unit=bar
